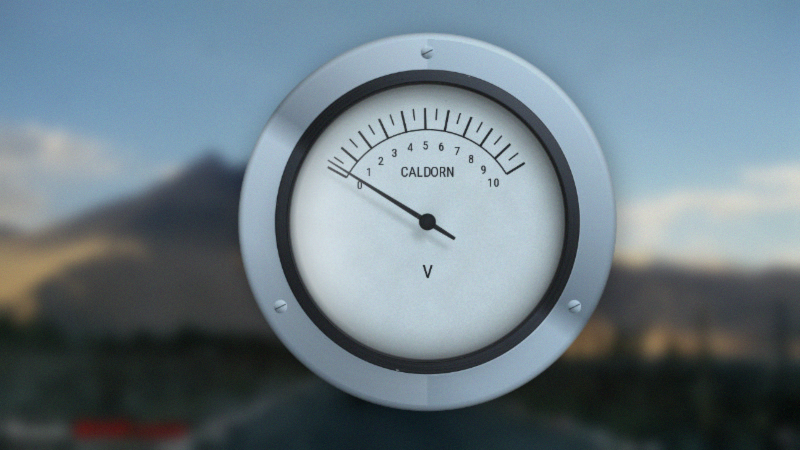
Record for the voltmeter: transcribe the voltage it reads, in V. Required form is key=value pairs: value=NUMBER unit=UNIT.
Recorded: value=0.25 unit=V
